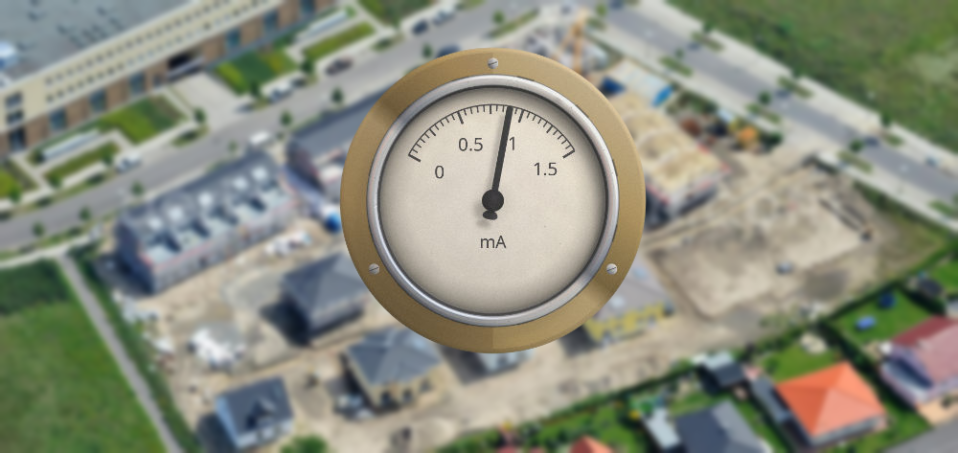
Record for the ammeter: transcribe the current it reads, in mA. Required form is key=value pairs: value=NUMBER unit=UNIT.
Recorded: value=0.9 unit=mA
